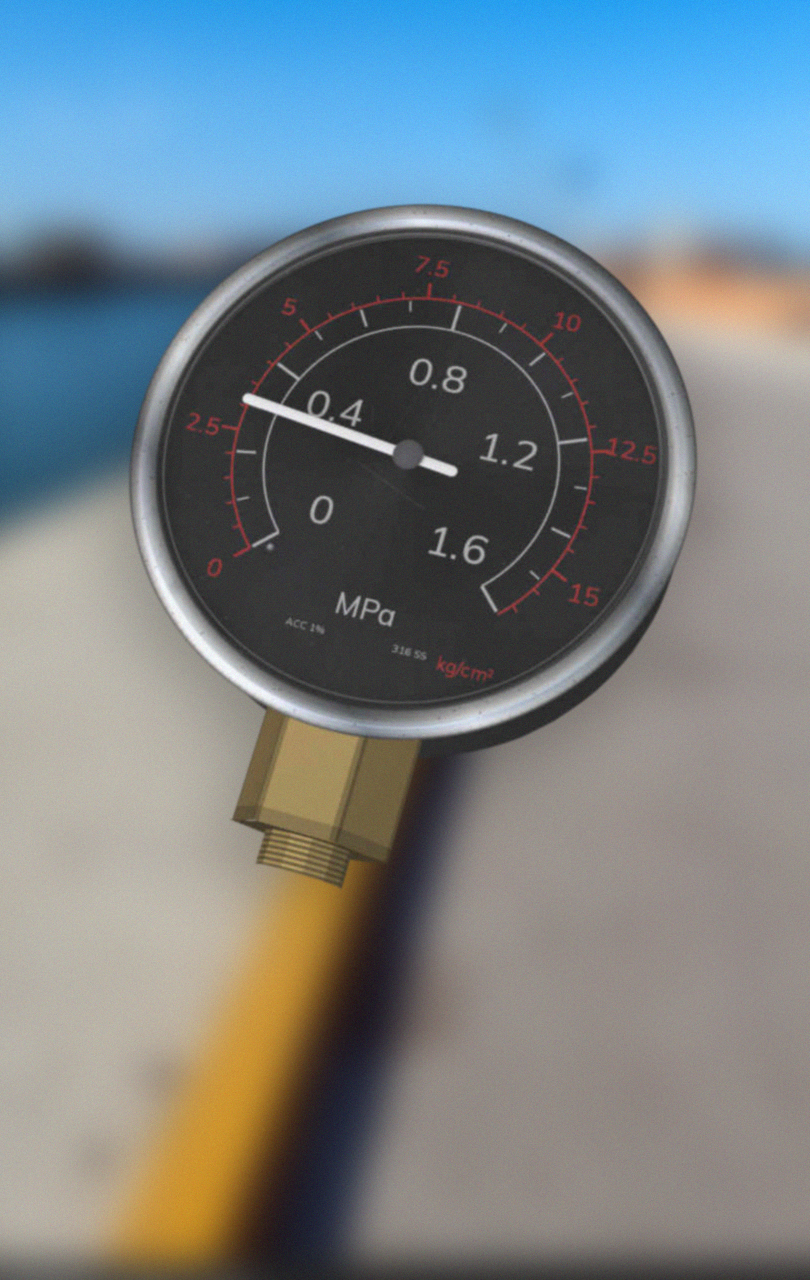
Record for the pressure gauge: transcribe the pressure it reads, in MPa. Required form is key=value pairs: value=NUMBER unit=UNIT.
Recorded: value=0.3 unit=MPa
